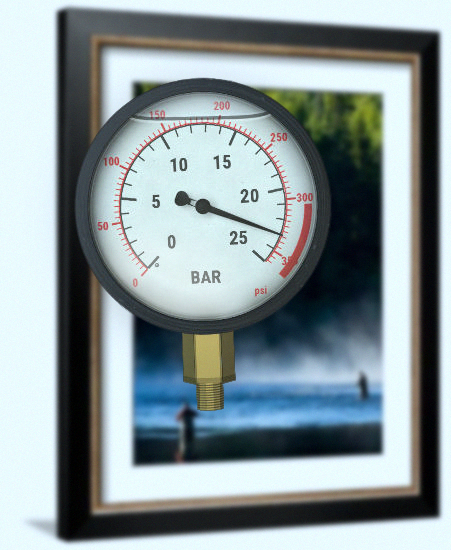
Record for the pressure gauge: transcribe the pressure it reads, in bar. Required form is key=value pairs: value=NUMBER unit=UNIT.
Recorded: value=23 unit=bar
